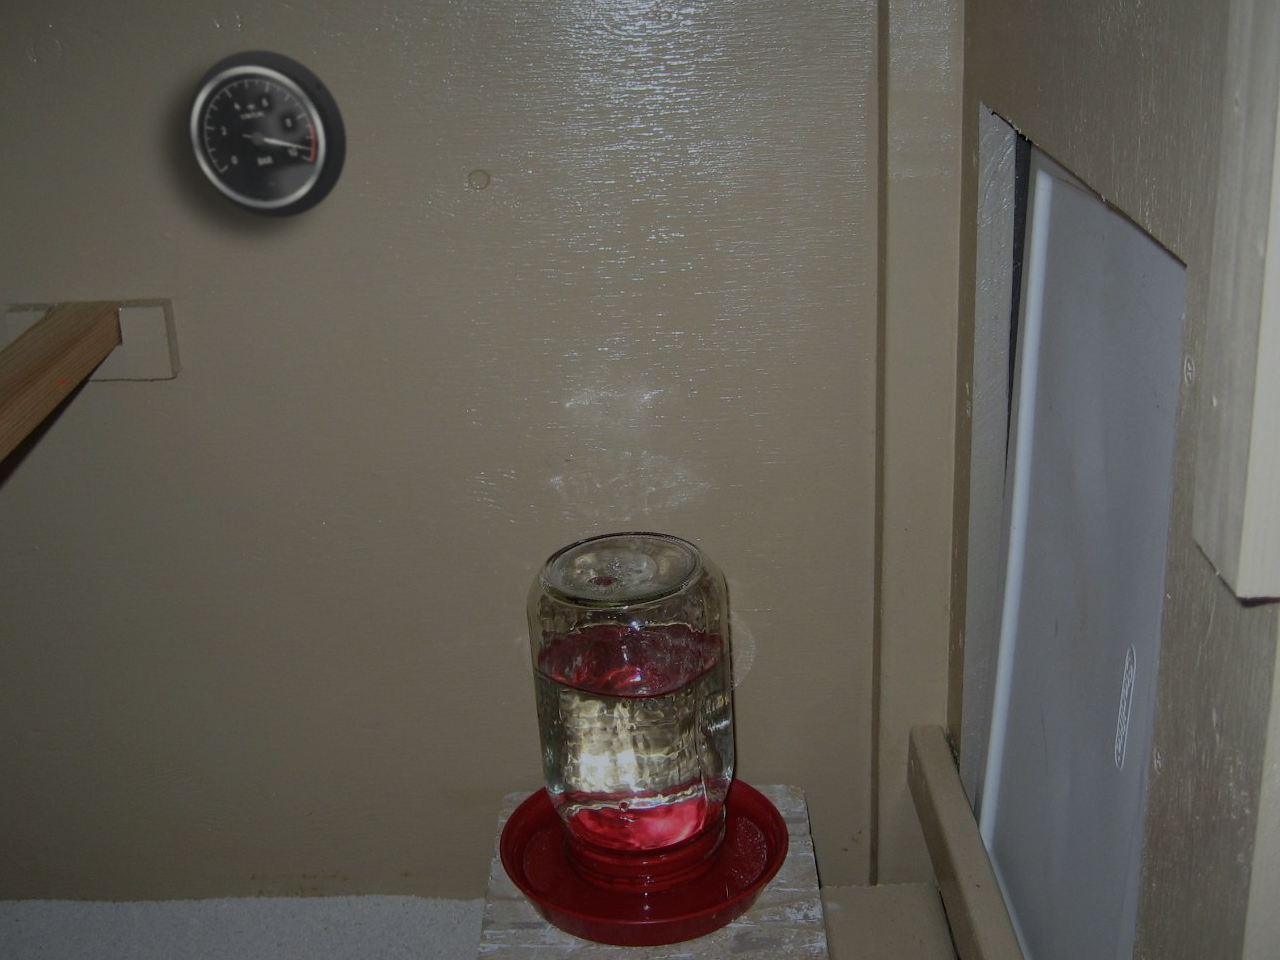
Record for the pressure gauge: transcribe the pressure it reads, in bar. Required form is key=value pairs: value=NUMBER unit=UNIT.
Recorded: value=9.5 unit=bar
